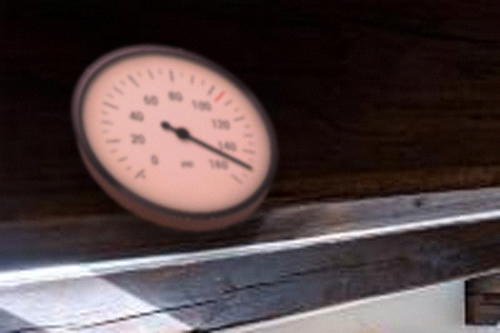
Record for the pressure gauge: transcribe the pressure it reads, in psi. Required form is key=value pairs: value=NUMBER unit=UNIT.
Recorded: value=150 unit=psi
